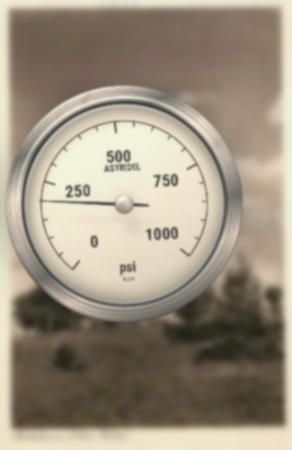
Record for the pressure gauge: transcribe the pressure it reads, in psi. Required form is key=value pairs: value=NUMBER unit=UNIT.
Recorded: value=200 unit=psi
